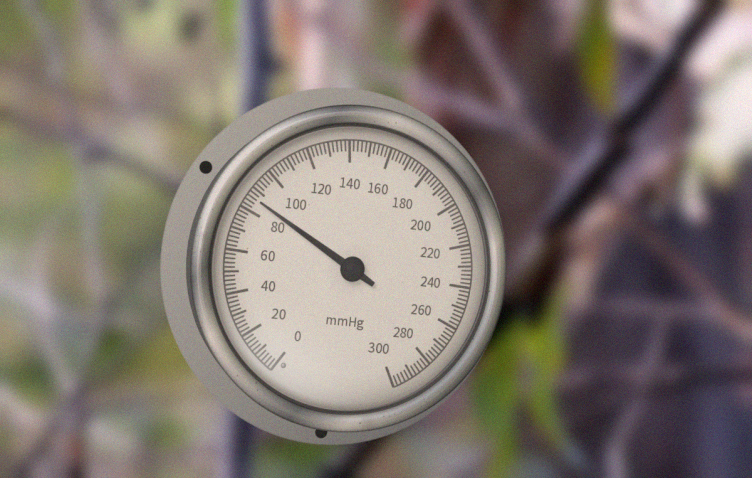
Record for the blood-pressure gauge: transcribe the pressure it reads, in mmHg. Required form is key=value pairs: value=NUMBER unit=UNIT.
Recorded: value=86 unit=mmHg
